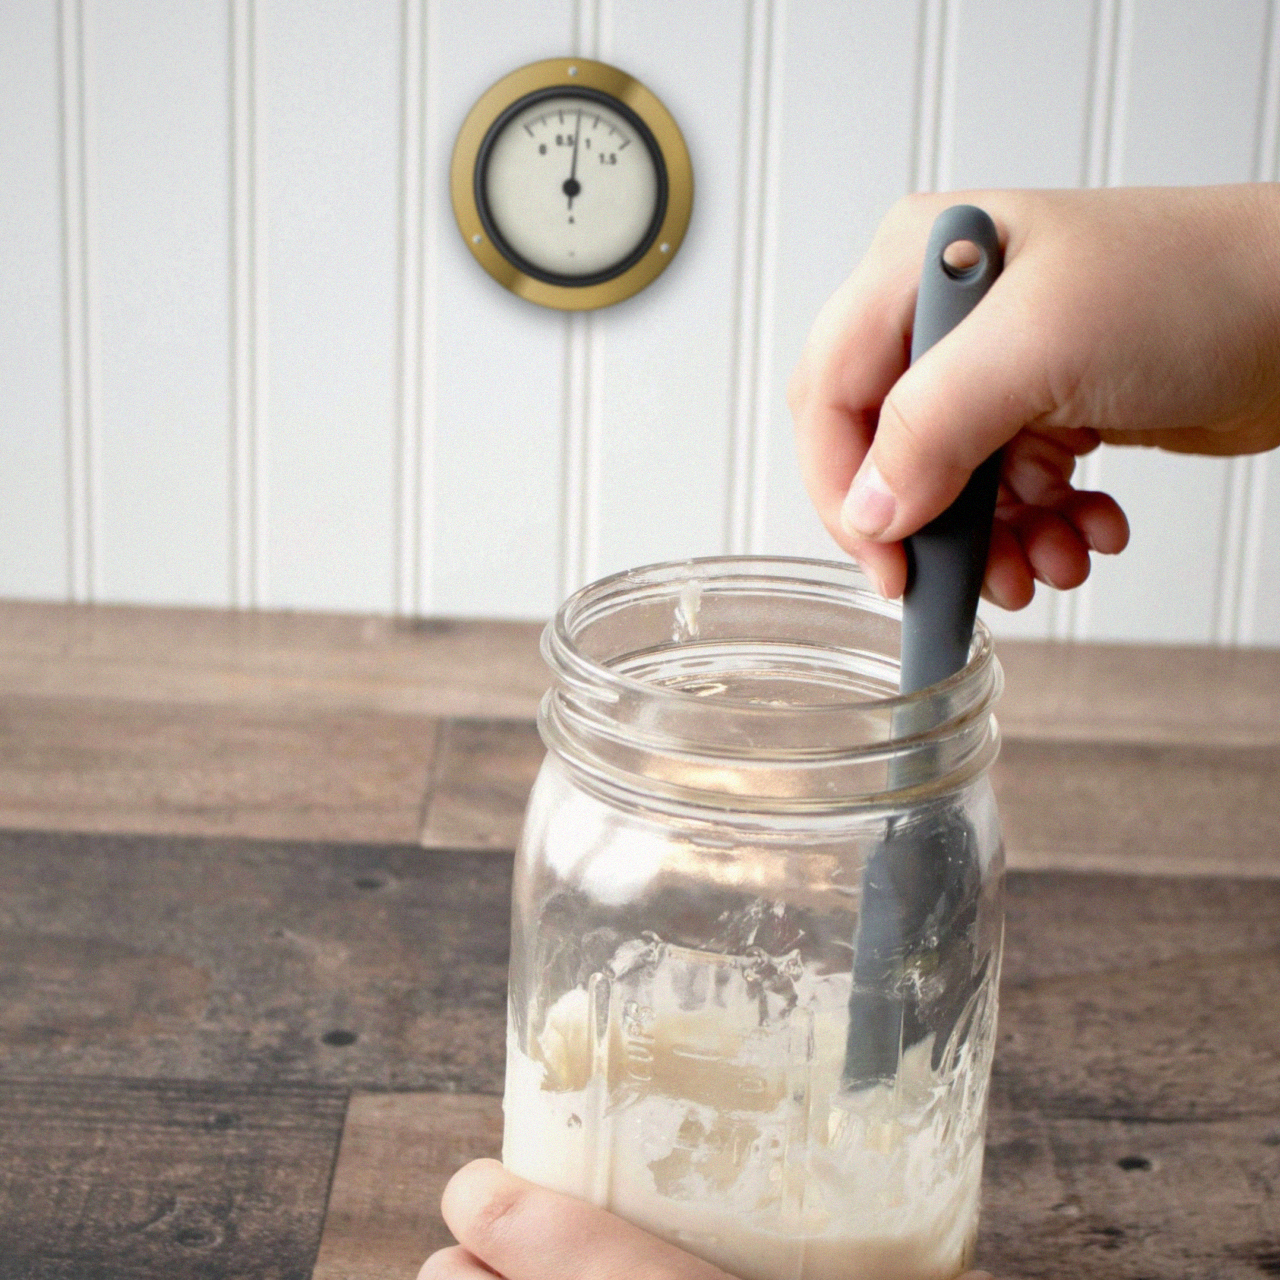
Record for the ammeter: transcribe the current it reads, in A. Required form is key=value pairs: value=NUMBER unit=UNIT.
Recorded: value=0.75 unit=A
